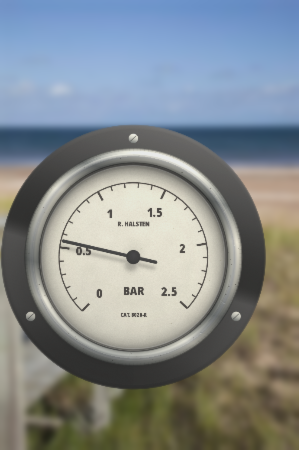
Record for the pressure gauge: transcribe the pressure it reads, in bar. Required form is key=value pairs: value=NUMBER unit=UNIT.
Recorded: value=0.55 unit=bar
